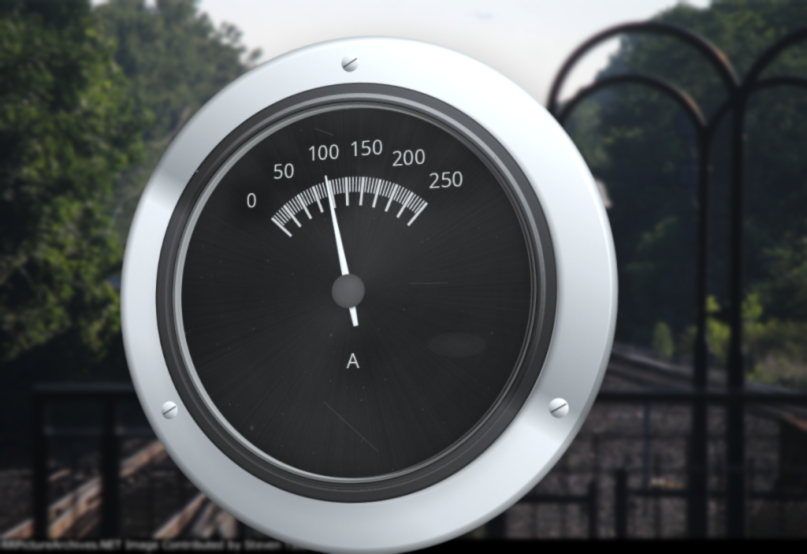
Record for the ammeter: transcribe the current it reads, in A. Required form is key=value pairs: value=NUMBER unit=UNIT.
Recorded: value=100 unit=A
